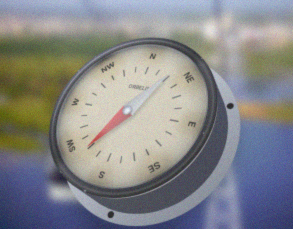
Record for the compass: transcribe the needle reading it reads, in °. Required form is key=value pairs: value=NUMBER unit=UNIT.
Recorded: value=210 unit=°
